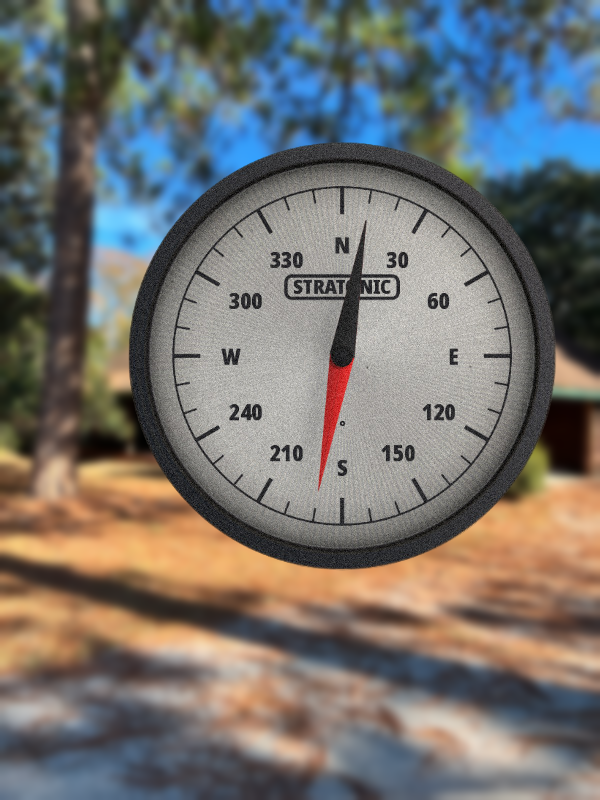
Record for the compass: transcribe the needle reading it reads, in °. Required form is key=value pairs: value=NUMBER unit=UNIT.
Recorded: value=190 unit=°
